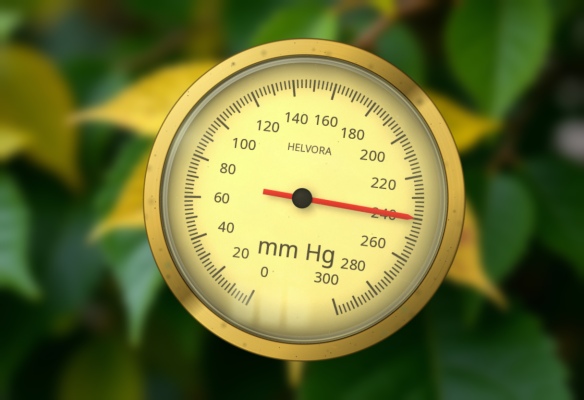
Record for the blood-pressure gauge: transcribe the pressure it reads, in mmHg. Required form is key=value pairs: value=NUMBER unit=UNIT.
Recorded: value=240 unit=mmHg
